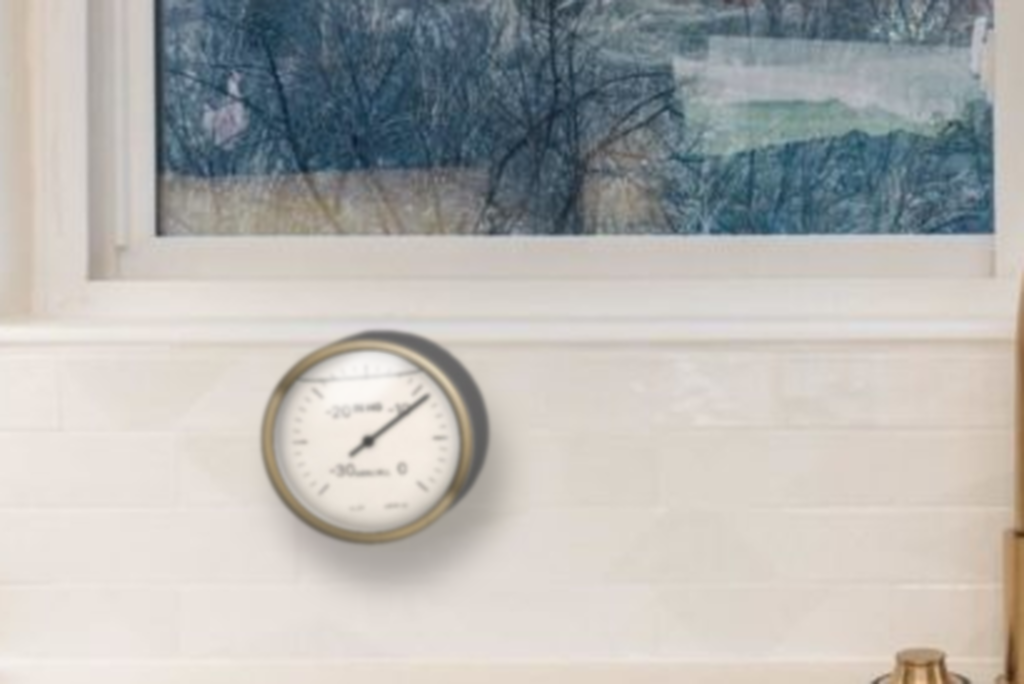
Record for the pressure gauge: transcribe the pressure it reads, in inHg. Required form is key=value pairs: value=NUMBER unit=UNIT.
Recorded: value=-9 unit=inHg
